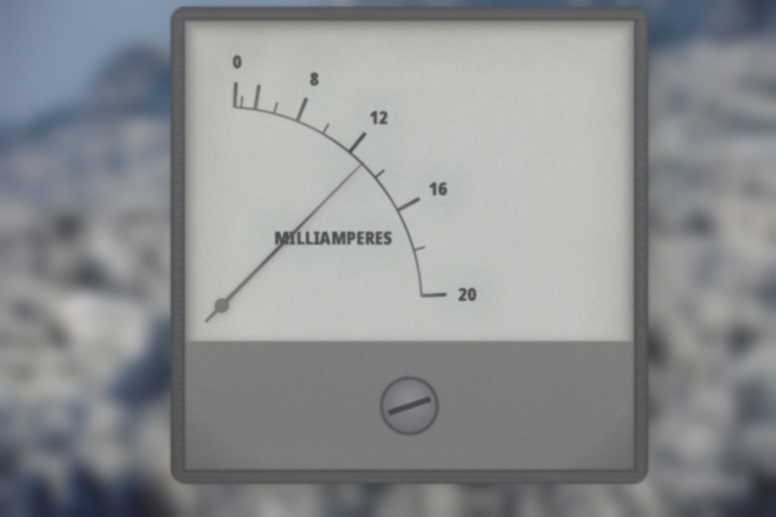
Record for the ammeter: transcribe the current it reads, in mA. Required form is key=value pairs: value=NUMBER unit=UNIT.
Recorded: value=13 unit=mA
